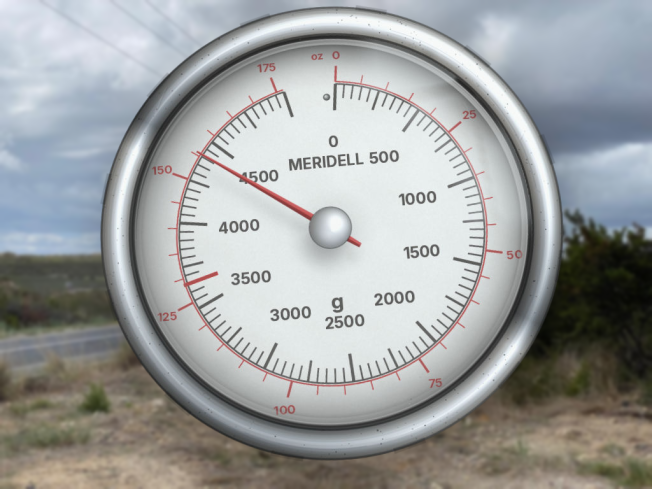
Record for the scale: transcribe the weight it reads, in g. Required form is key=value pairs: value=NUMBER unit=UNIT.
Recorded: value=4400 unit=g
